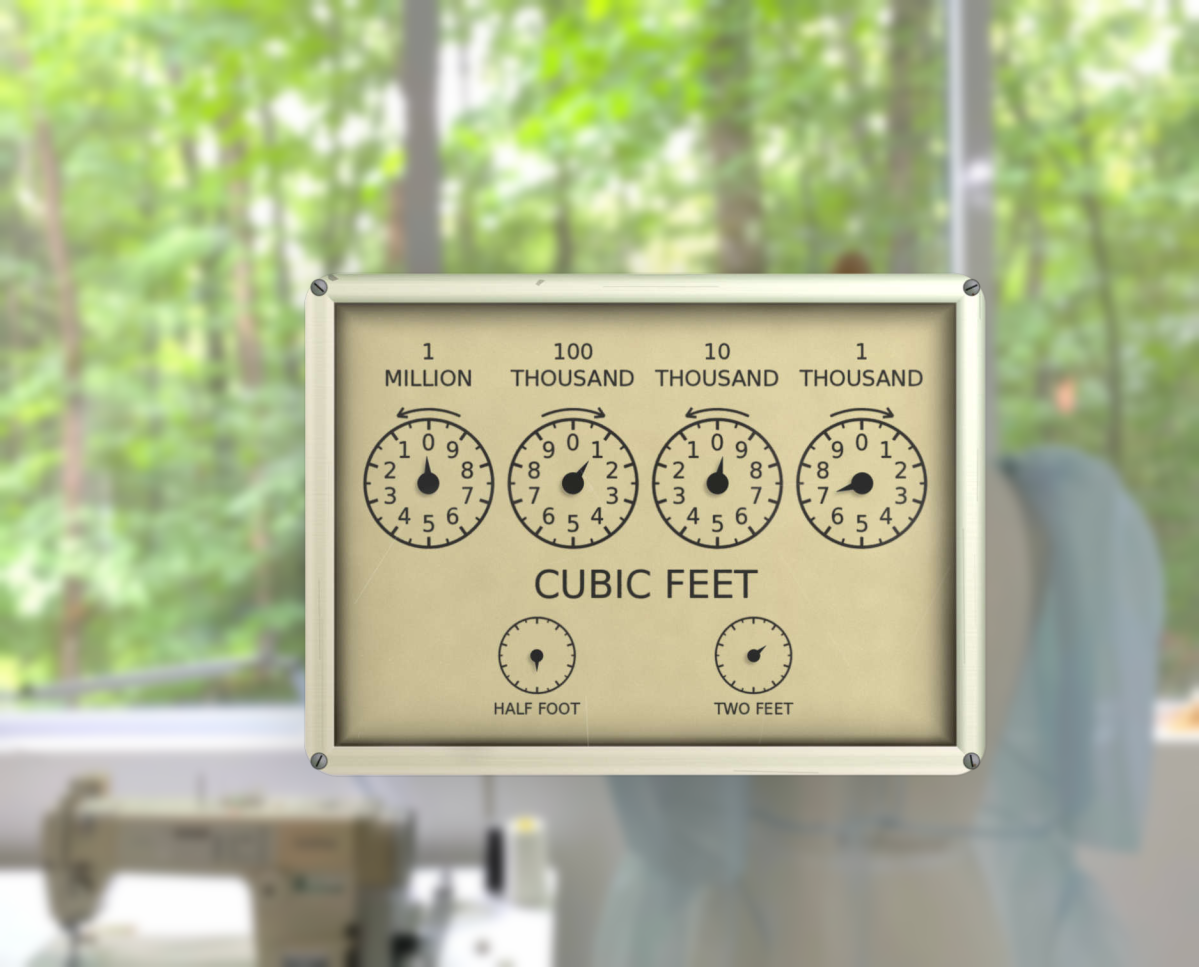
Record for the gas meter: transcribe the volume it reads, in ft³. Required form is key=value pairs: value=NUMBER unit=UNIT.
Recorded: value=9700 unit=ft³
